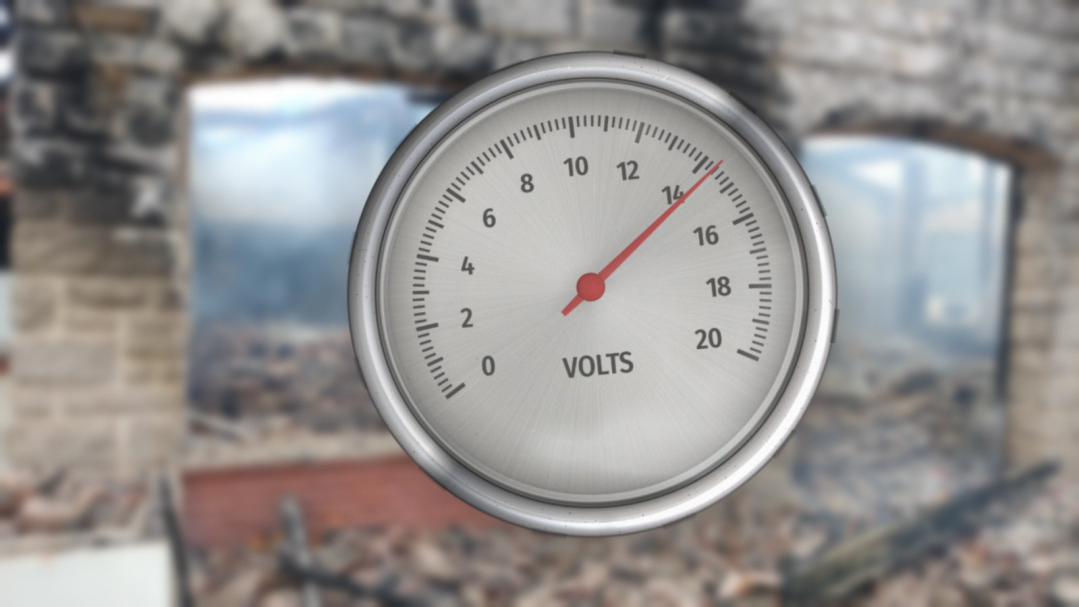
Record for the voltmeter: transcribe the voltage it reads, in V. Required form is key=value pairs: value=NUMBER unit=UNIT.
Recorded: value=14.4 unit=V
